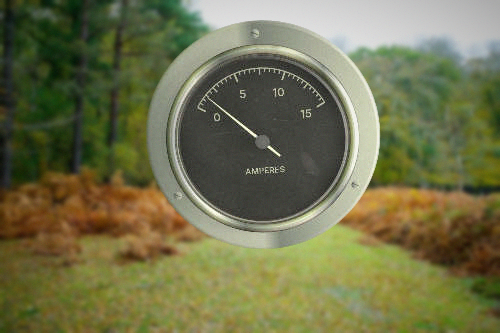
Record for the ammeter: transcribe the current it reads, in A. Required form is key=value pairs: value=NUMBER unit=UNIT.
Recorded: value=1.5 unit=A
